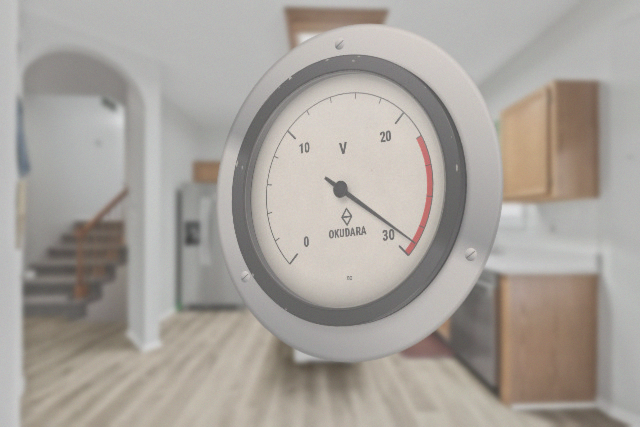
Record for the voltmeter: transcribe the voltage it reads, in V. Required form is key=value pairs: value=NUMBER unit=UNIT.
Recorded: value=29 unit=V
